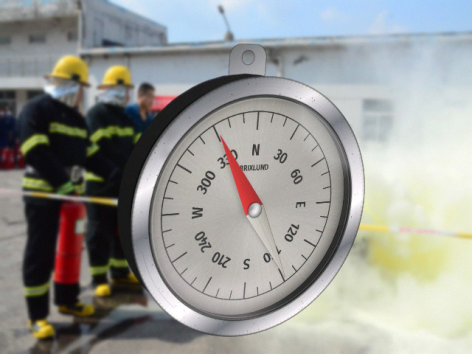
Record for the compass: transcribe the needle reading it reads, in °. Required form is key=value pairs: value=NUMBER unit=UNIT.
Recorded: value=330 unit=°
